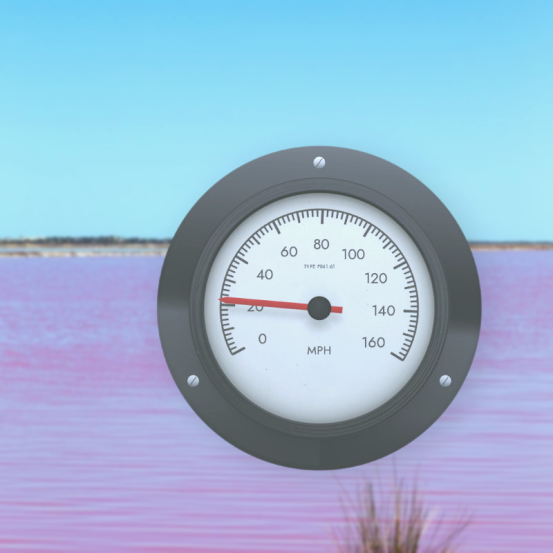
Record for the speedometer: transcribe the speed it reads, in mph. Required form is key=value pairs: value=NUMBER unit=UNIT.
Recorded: value=22 unit=mph
